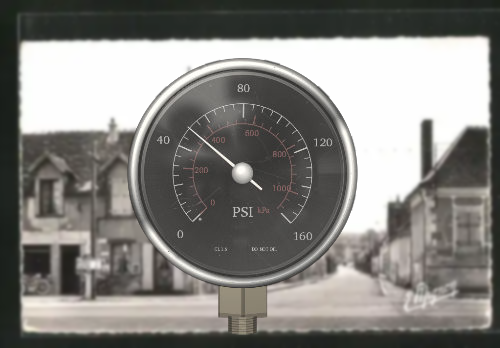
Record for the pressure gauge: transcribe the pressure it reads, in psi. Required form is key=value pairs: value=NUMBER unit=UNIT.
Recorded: value=50 unit=psi
